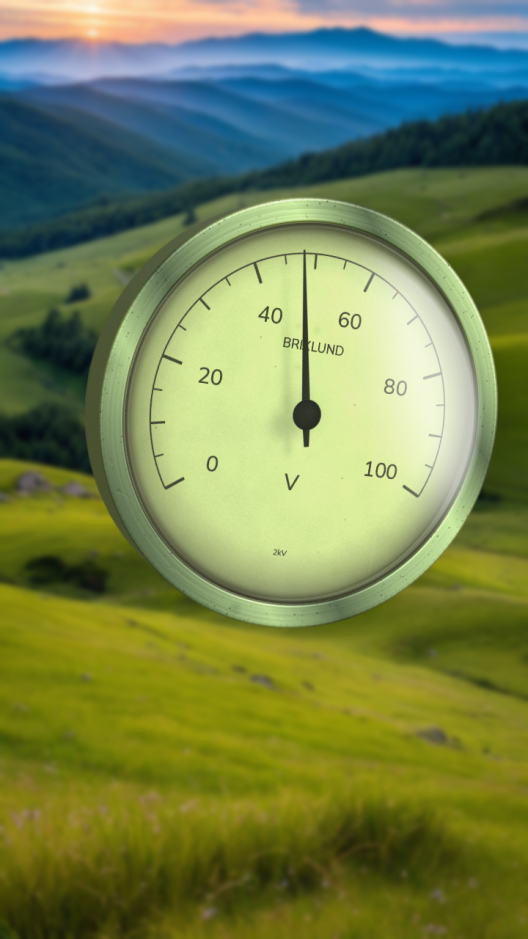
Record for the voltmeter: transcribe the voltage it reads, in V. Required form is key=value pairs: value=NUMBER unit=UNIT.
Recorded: value=47.5 unit=V
